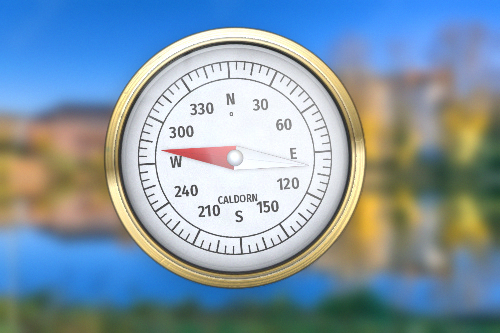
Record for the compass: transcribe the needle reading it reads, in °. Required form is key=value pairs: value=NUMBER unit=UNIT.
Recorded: value=280 unit=°
